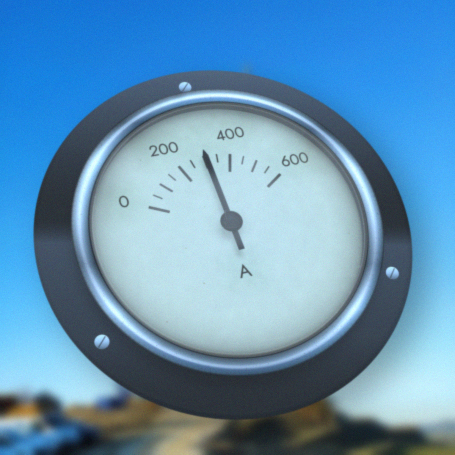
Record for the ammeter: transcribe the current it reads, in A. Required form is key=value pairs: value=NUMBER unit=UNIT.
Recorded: value=300 unit=A
